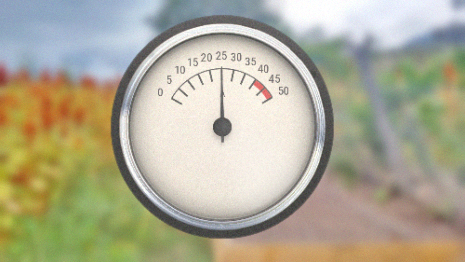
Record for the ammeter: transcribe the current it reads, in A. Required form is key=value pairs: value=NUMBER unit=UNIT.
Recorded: value=25 unit=A
